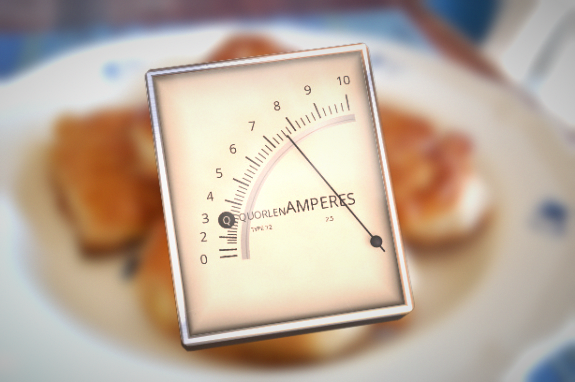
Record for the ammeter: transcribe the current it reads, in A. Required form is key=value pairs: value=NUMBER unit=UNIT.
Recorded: value=7.6 unit=A
